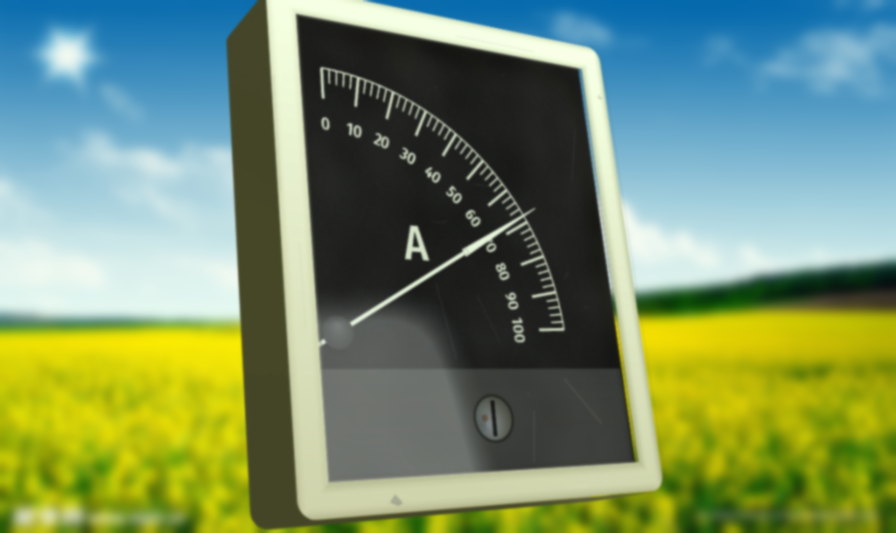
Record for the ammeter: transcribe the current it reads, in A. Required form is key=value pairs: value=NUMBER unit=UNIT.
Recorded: value=68 unit=A
